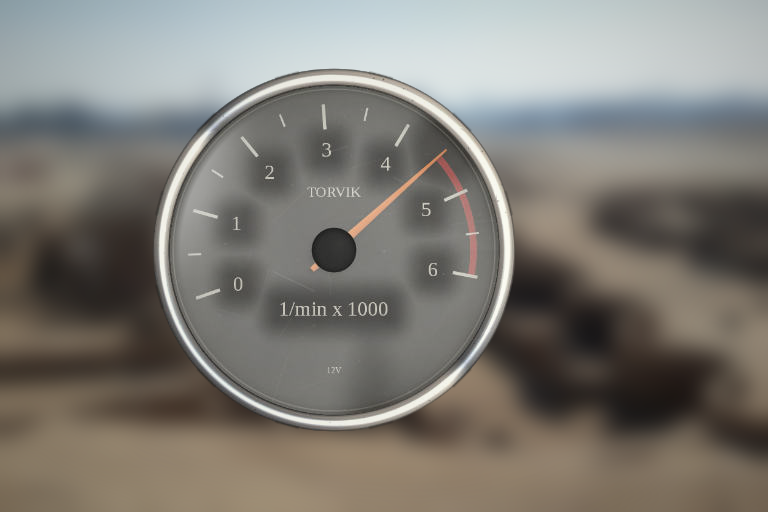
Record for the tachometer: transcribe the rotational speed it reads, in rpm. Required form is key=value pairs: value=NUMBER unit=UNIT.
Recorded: value=4500 unit=rpm
